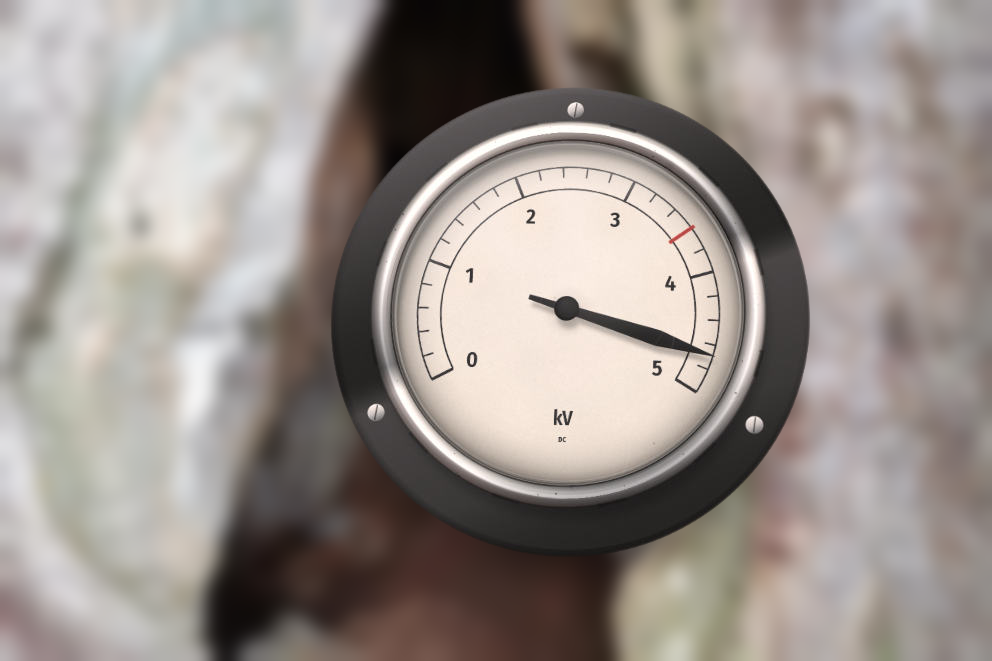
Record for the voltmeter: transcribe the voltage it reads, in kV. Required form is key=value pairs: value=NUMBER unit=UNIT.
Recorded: value=4.7 unit=kV
